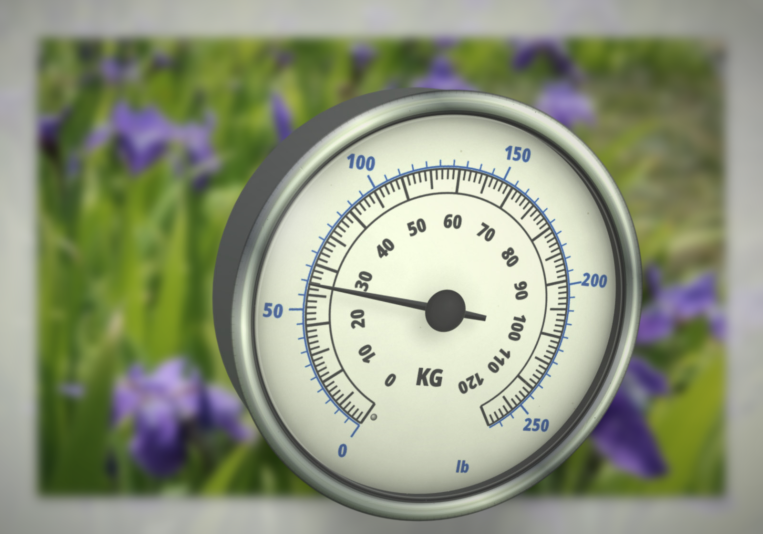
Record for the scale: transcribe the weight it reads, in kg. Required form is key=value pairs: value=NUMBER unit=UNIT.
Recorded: value=27 unit=kg
